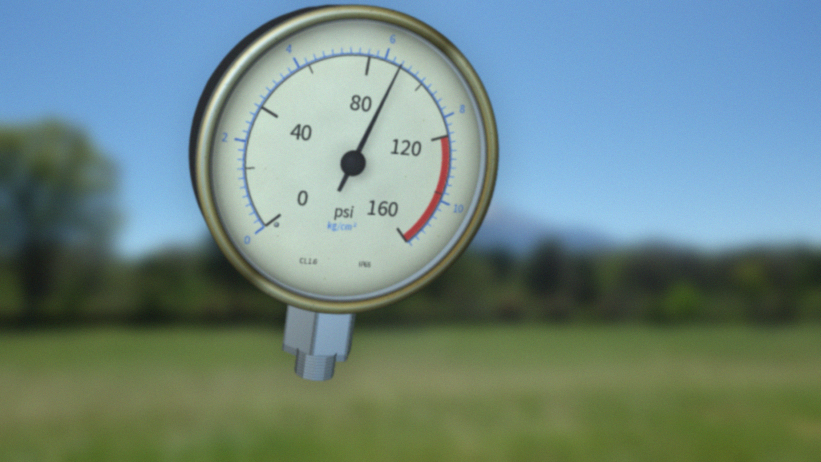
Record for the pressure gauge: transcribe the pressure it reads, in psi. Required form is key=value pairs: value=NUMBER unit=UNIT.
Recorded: value=90 unit=psi
